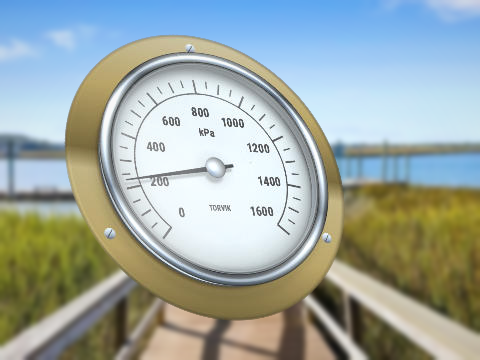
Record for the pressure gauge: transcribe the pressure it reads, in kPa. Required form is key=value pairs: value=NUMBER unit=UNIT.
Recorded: value=225 unit=kPa
